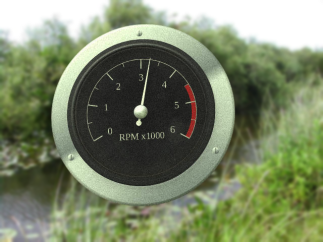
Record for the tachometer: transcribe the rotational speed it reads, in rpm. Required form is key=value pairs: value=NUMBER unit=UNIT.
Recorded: value=3250 unit=rpm
